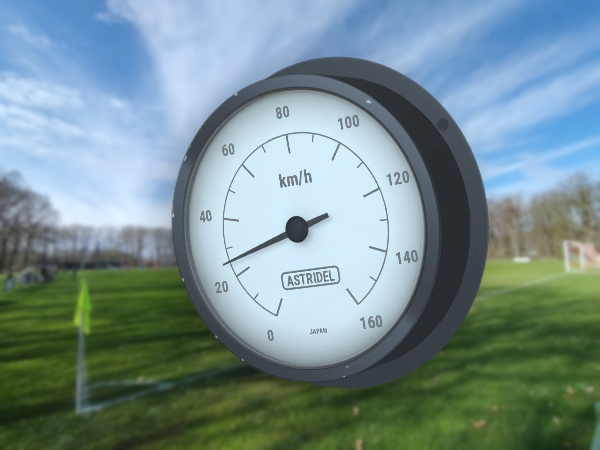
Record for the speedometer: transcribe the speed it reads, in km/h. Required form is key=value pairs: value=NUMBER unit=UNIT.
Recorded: value=25 unit=km/h
